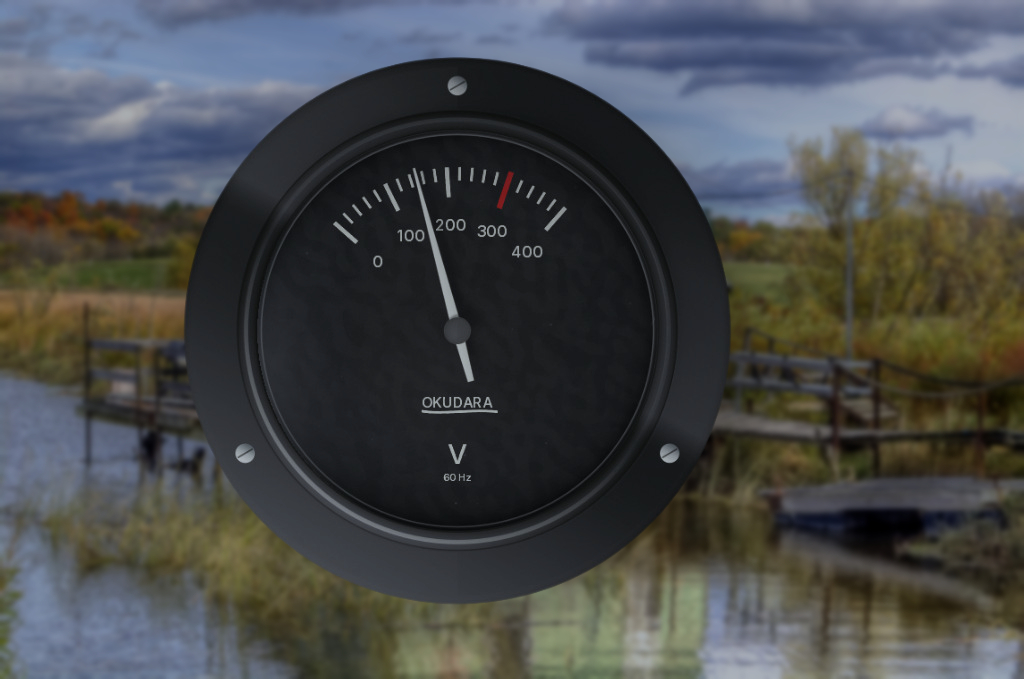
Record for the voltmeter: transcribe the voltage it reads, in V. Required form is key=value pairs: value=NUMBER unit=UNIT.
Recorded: value=150 unit=V
